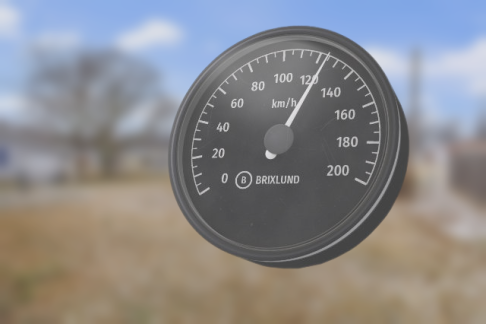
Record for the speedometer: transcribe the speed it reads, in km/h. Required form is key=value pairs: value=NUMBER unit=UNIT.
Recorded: value=125 unit=km/h
